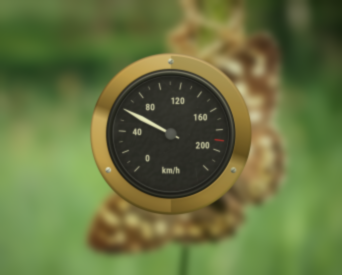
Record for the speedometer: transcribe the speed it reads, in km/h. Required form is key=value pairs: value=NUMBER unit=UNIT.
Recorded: value=60 unit=km/h
